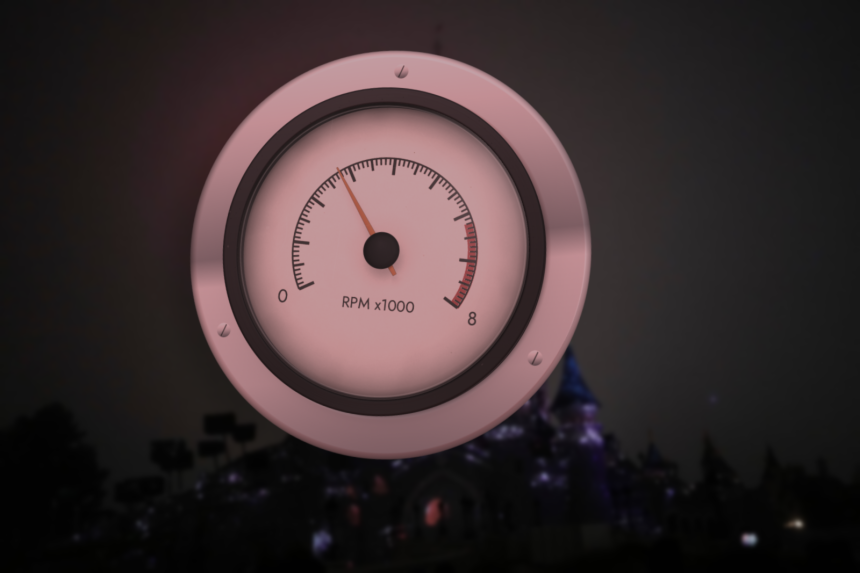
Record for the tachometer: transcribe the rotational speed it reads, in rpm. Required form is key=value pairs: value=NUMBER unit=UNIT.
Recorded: value=2800 unit=rpm
